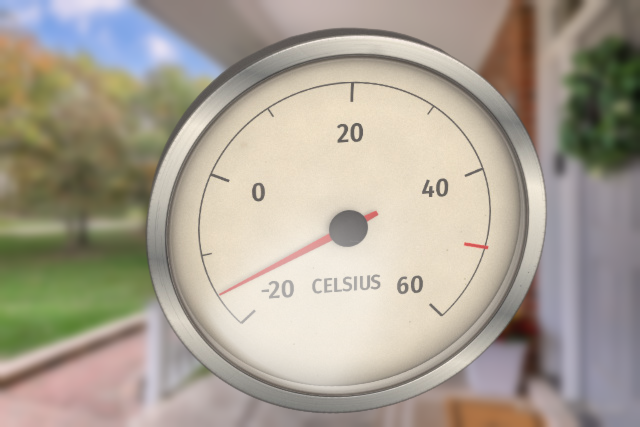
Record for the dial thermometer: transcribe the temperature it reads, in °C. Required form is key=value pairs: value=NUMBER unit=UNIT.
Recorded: value=-15 unit=°C
